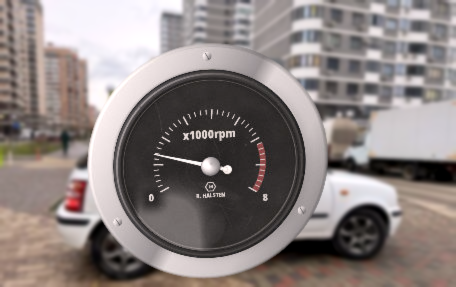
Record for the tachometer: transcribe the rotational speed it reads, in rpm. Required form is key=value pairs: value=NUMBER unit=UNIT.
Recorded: value=1400 unit=rpm
